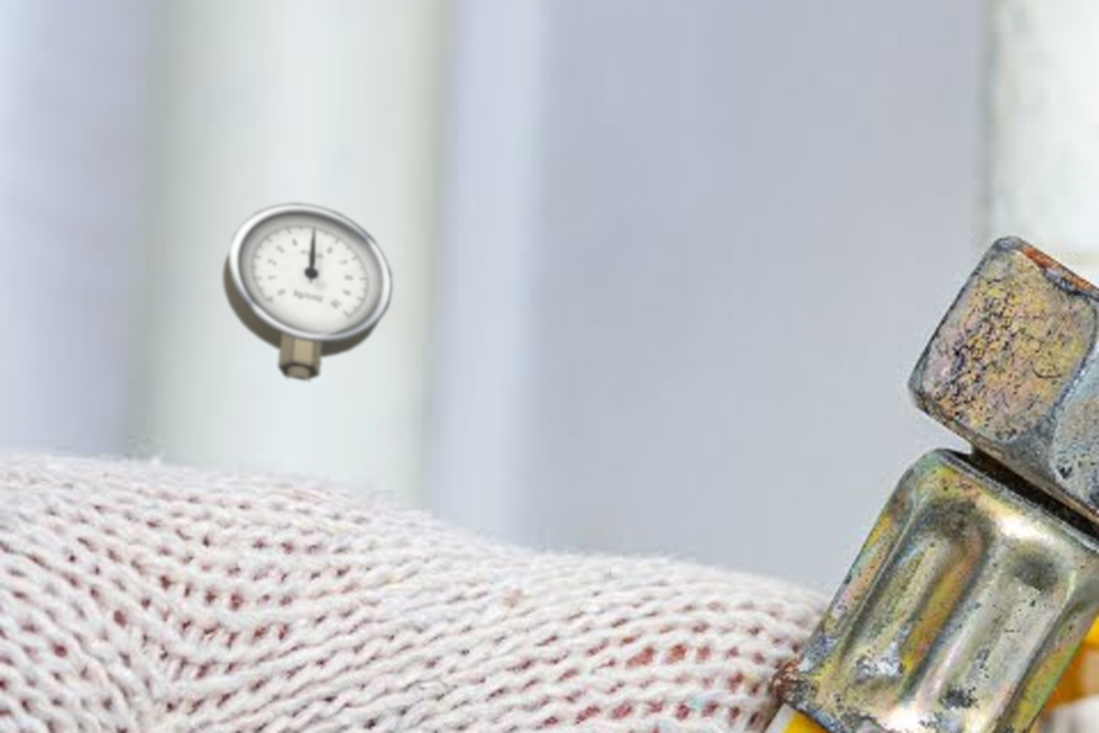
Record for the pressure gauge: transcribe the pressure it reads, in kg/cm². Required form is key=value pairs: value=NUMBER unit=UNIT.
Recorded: value=5 unit=kg/cm²
